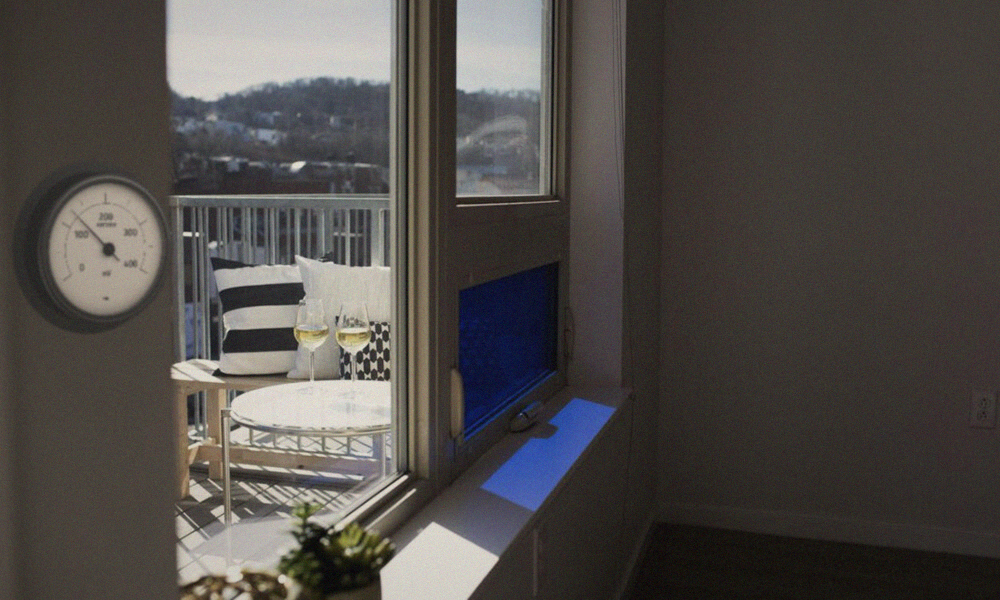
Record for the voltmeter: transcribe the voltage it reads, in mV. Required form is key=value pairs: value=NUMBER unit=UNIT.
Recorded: value=125 unit=mV
